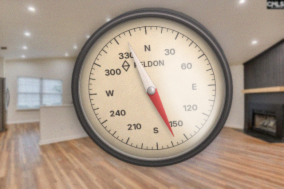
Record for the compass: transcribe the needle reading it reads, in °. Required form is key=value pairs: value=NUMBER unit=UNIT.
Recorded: value=160 unit=°
